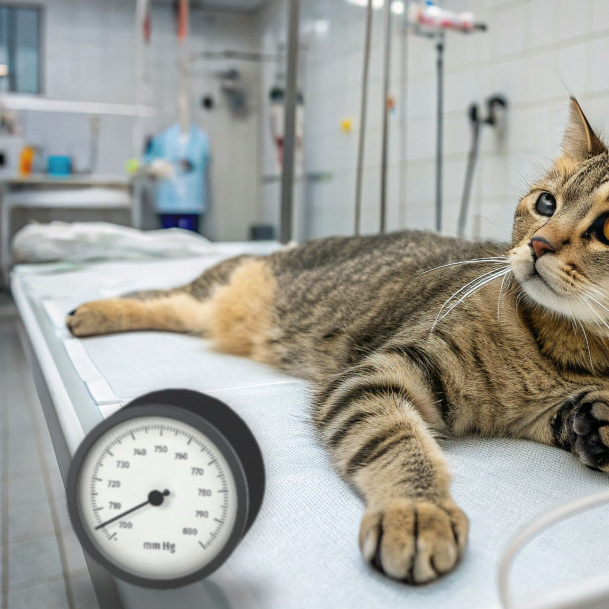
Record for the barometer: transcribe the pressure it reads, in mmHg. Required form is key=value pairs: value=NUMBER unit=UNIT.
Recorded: value=705 unit=mmHg
